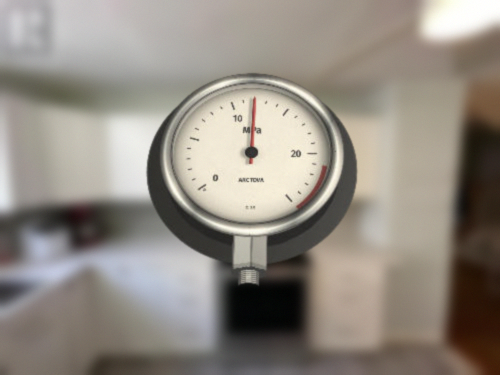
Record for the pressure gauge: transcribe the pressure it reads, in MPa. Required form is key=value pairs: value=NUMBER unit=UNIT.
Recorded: value=12 unit=MPa
